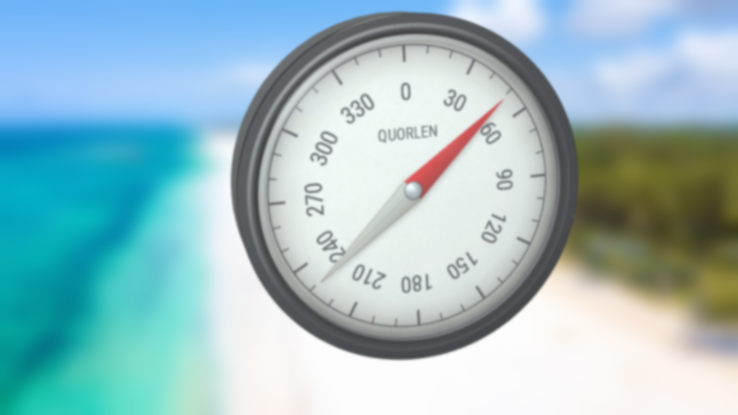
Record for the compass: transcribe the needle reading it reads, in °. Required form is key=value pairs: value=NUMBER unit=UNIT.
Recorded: value=50 unit=°
